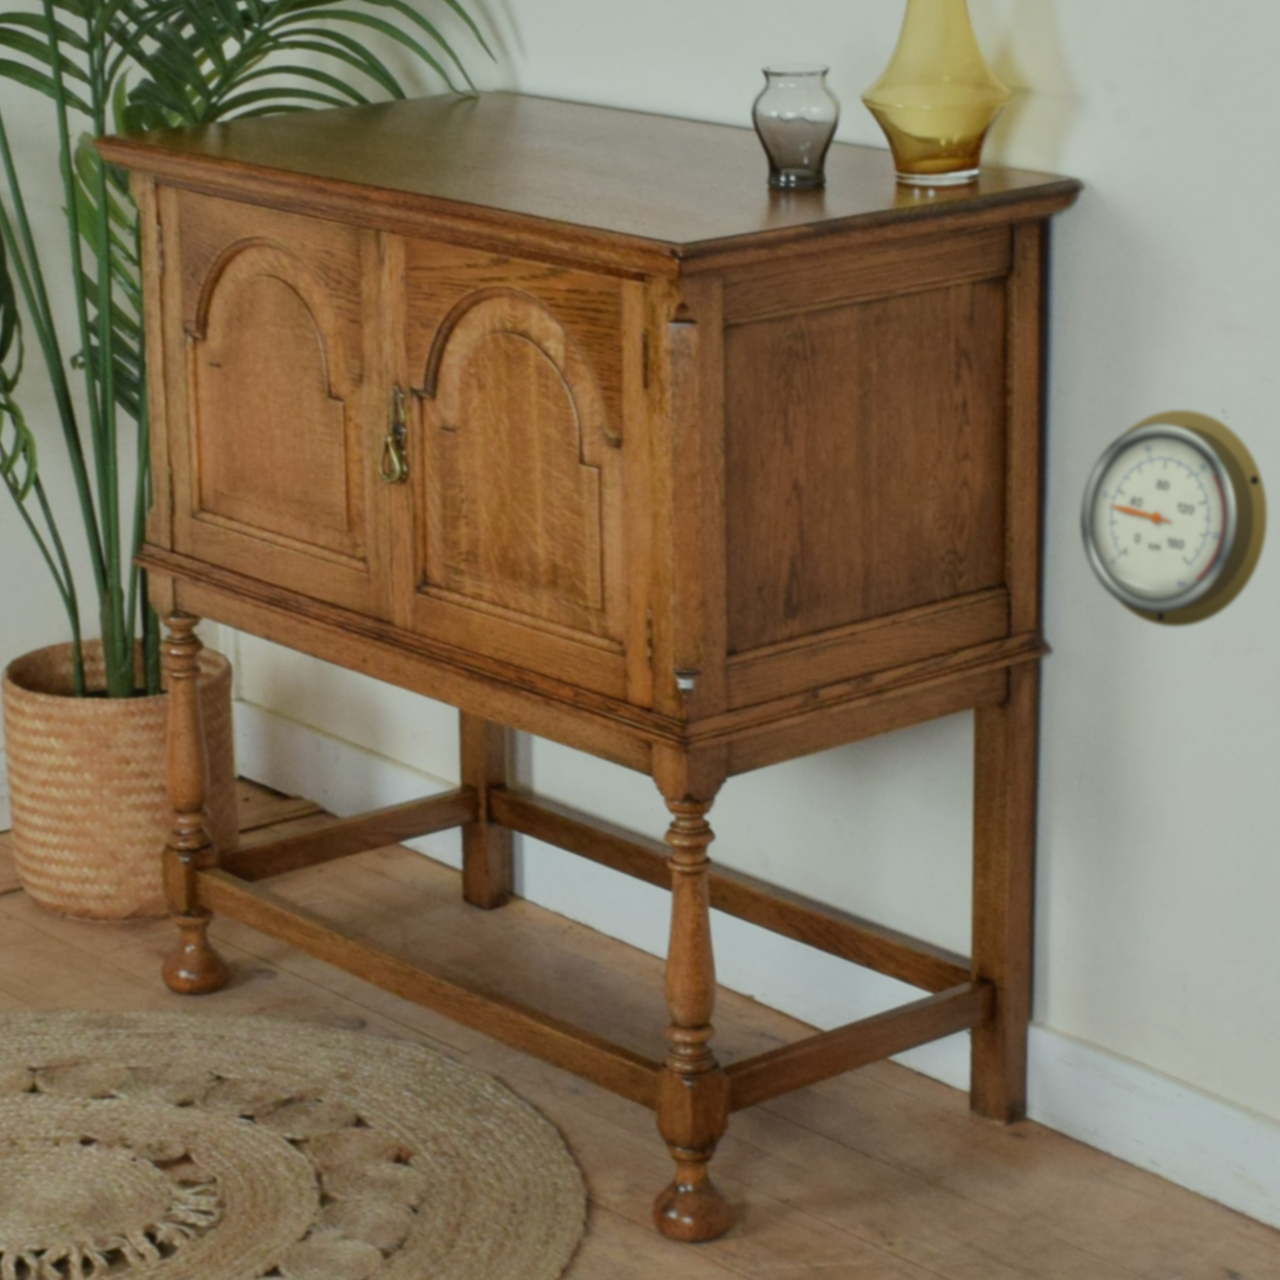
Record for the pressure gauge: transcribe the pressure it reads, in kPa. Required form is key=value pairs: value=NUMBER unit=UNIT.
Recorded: value=30 unit=kPa
